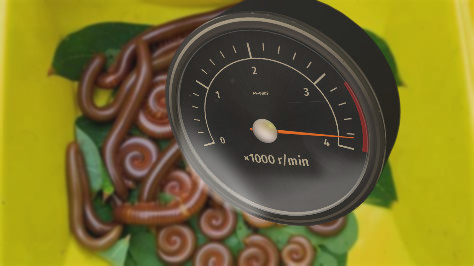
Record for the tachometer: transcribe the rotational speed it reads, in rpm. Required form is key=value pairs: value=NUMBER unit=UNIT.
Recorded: value=3800 unit=rpm
